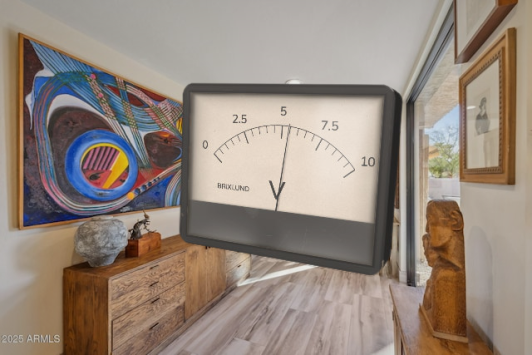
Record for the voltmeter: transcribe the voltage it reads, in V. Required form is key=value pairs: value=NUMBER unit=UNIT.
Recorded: value=5.5 unit=V
